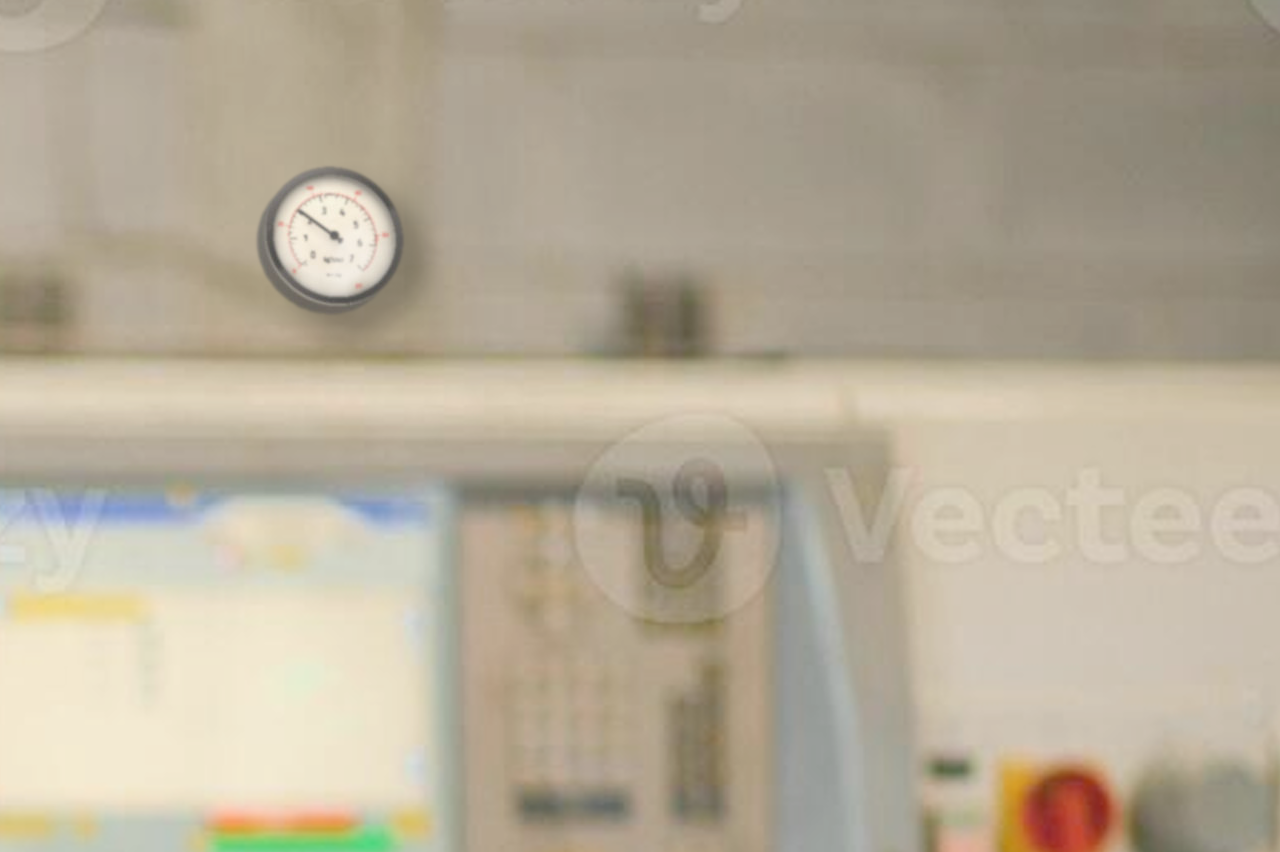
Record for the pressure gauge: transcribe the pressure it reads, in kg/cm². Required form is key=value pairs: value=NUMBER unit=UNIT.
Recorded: value=2 unit=kg/cm²
